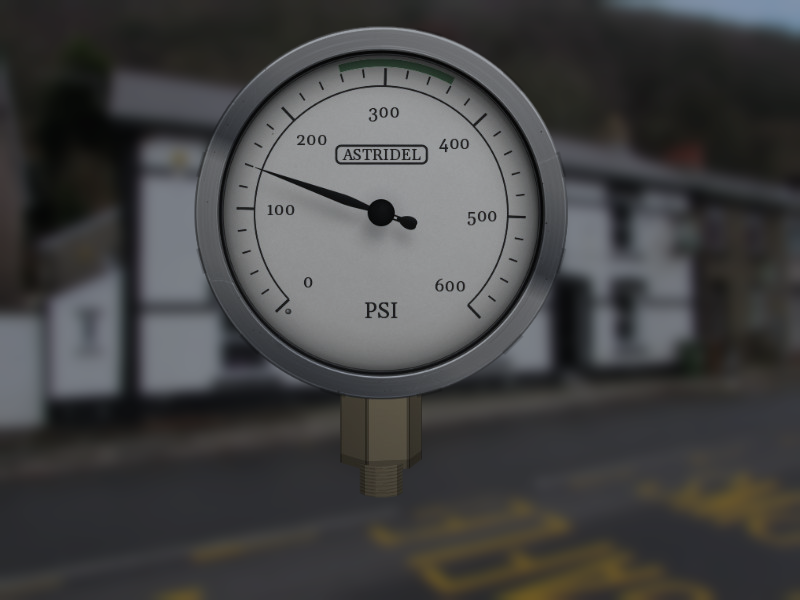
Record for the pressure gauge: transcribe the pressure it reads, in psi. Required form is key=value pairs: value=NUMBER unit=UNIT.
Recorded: value=140 unit=psi
